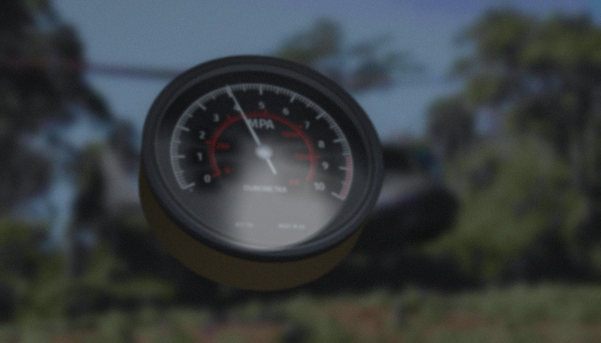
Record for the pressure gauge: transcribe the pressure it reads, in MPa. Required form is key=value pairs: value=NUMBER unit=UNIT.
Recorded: value=4 unit=MPa
